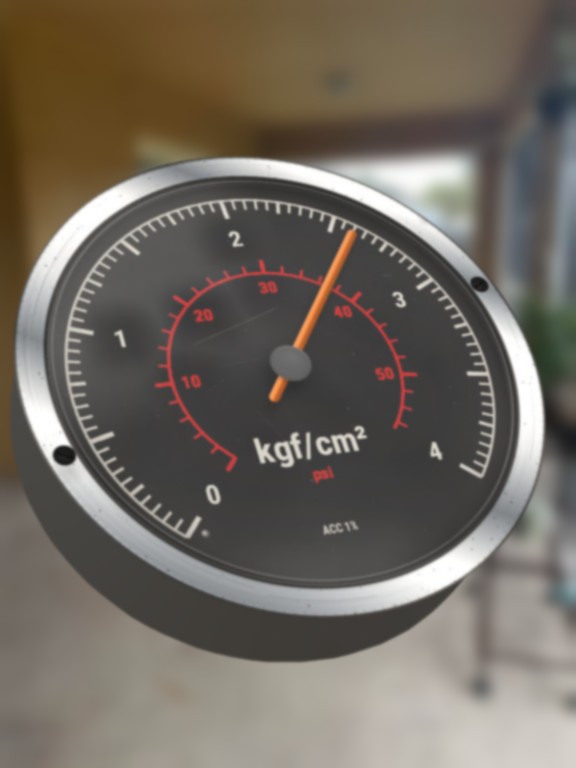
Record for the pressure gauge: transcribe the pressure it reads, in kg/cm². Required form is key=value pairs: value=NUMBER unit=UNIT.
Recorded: value=2.6 unit=kg/cm²
